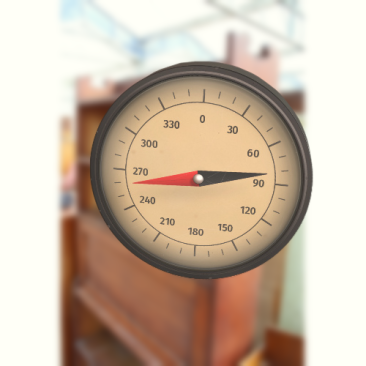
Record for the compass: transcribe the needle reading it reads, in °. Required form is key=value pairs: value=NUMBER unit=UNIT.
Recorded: value=260 unit=°
